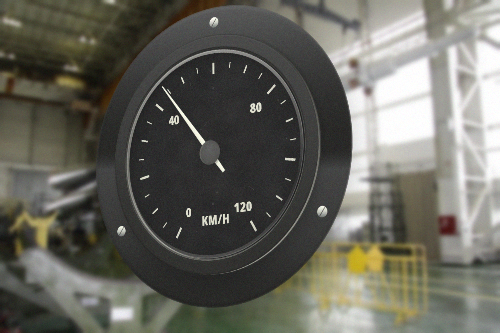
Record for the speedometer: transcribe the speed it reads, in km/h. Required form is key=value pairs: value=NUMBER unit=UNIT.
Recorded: value=45 unit=km/h
